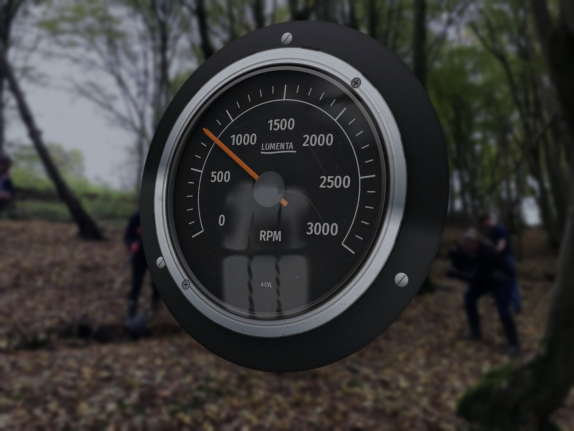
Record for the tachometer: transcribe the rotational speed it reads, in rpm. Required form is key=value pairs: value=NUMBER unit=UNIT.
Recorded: value=800 unit=rpm
